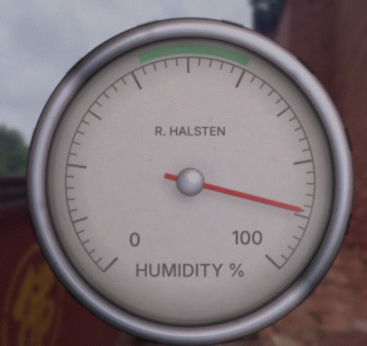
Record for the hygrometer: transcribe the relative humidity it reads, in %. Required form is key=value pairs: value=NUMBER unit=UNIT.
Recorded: value=89 unit=%
